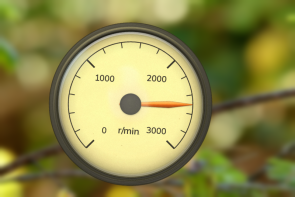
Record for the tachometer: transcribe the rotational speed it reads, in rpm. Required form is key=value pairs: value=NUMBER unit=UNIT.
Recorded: value=2500 unit=rpm
